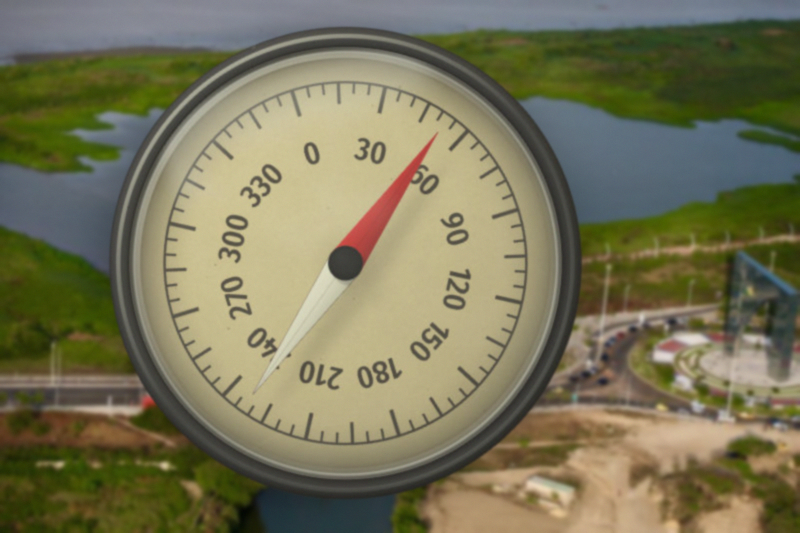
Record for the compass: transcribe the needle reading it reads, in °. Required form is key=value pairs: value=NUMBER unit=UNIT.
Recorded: value=52.5 unit=°
